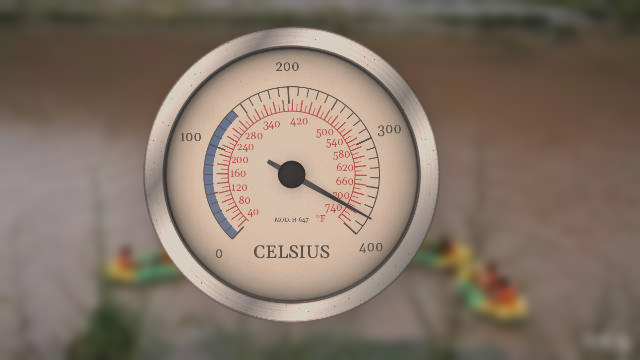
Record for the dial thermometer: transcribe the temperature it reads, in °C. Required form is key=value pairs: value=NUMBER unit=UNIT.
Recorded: value=380 unit=°C
